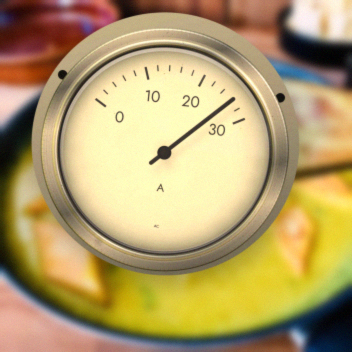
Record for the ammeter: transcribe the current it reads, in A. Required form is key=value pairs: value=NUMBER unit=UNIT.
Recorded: value=26 unit=A
